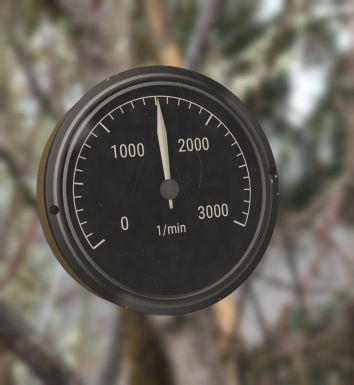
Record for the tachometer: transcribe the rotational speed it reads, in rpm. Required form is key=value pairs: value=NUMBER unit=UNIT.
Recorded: value=1500 unit=rpm
